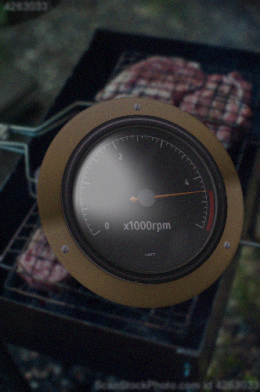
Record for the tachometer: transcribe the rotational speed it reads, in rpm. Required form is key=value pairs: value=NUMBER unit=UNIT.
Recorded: value=4300 unit=rpm
